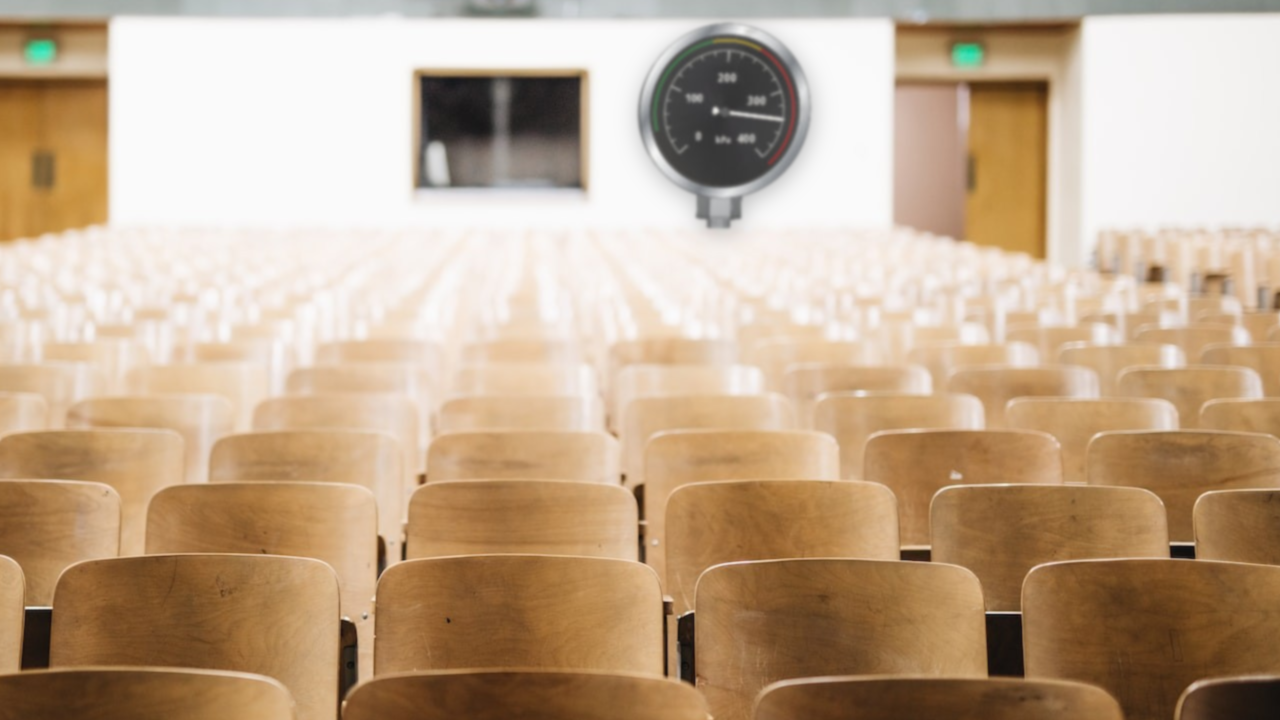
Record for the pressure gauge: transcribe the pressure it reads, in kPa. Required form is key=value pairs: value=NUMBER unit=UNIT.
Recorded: value=340 unit=kPa
